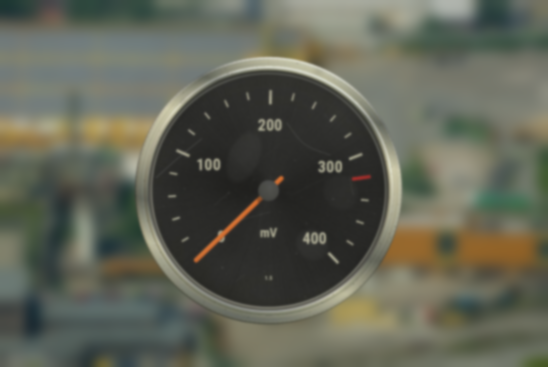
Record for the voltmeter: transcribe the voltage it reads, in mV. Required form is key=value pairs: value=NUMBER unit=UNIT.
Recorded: value=0 unit=mV
